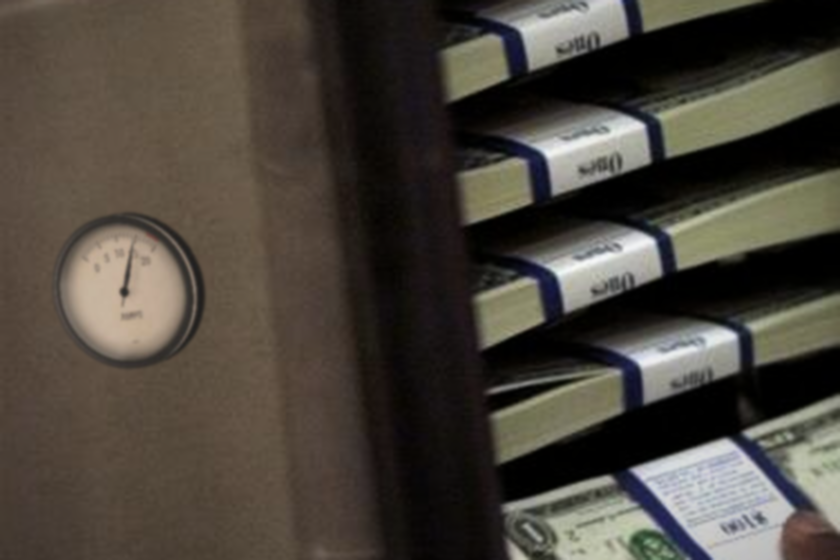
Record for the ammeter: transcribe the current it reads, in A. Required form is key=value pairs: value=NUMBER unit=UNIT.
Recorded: value=15 unit=A
